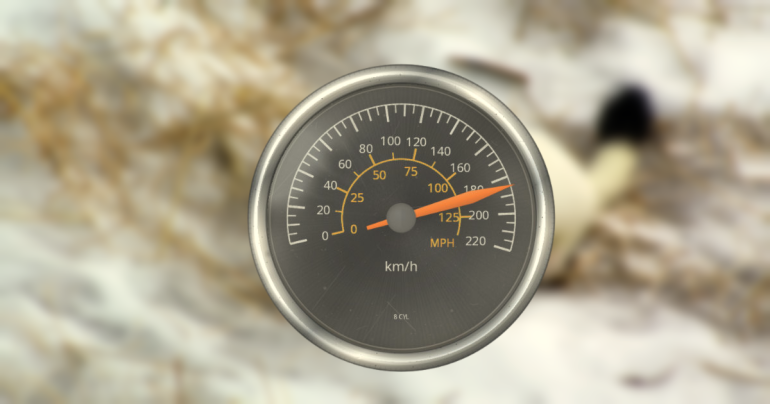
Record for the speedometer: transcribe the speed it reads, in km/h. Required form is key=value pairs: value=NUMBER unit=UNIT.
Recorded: value=185 unit=km/h
